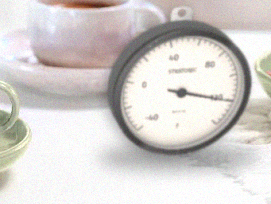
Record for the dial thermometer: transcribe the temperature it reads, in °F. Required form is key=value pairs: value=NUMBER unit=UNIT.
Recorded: value=120 unit=°F
